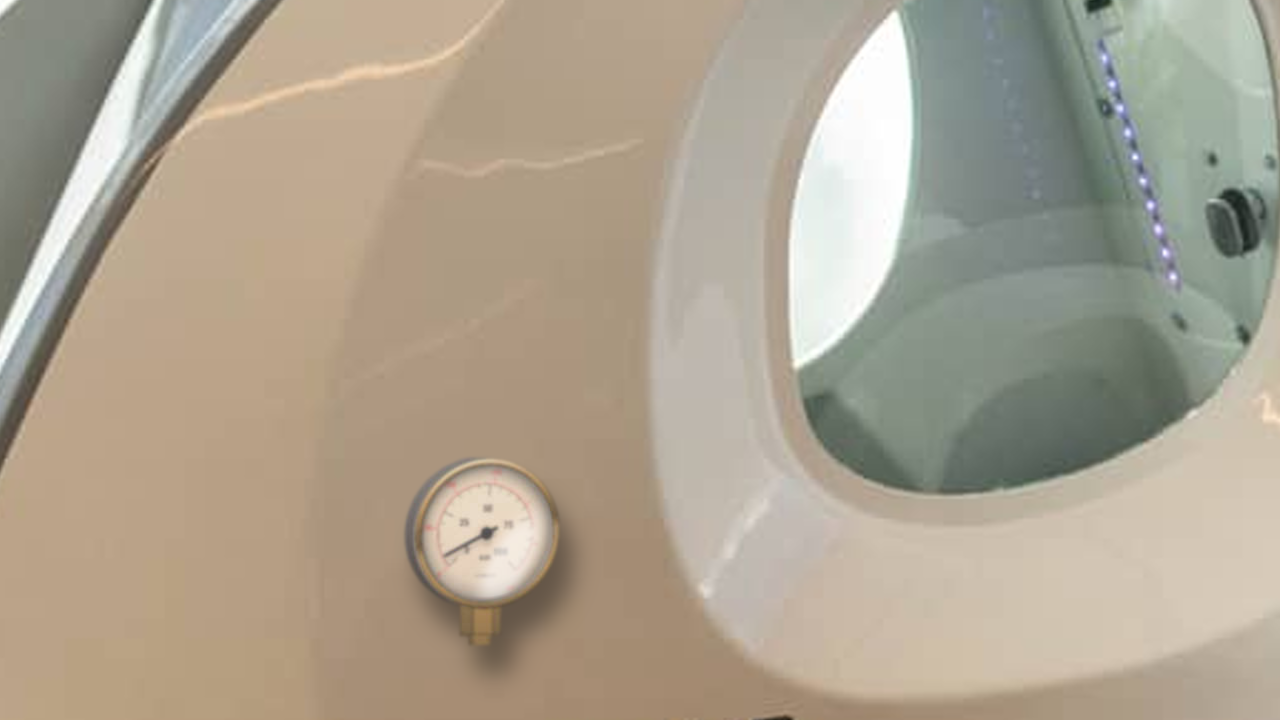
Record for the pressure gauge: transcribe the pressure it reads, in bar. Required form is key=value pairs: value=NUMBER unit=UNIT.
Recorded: value=5 unit=bar
